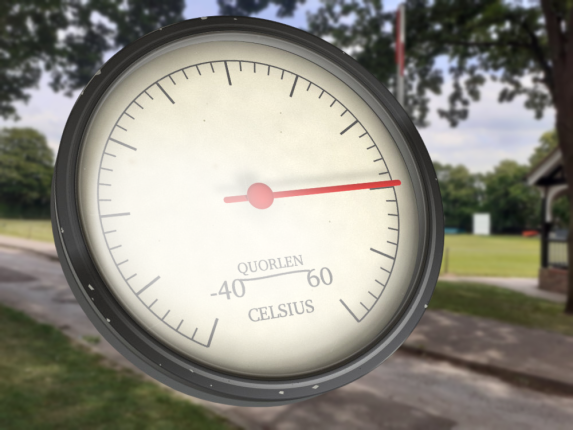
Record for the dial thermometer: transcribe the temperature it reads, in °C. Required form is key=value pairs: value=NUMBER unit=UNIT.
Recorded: value=40 unit=°C
